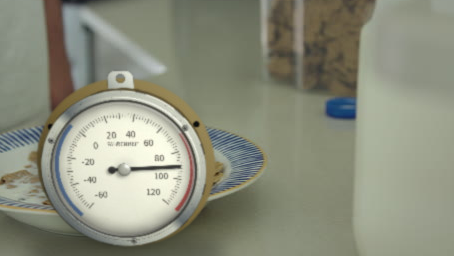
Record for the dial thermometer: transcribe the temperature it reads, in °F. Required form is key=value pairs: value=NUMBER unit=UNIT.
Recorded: value=90 unit=°F
